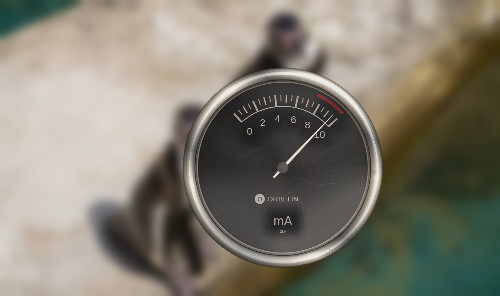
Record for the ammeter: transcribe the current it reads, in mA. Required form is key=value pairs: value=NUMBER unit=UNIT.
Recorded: value=9.5 unit=mA
